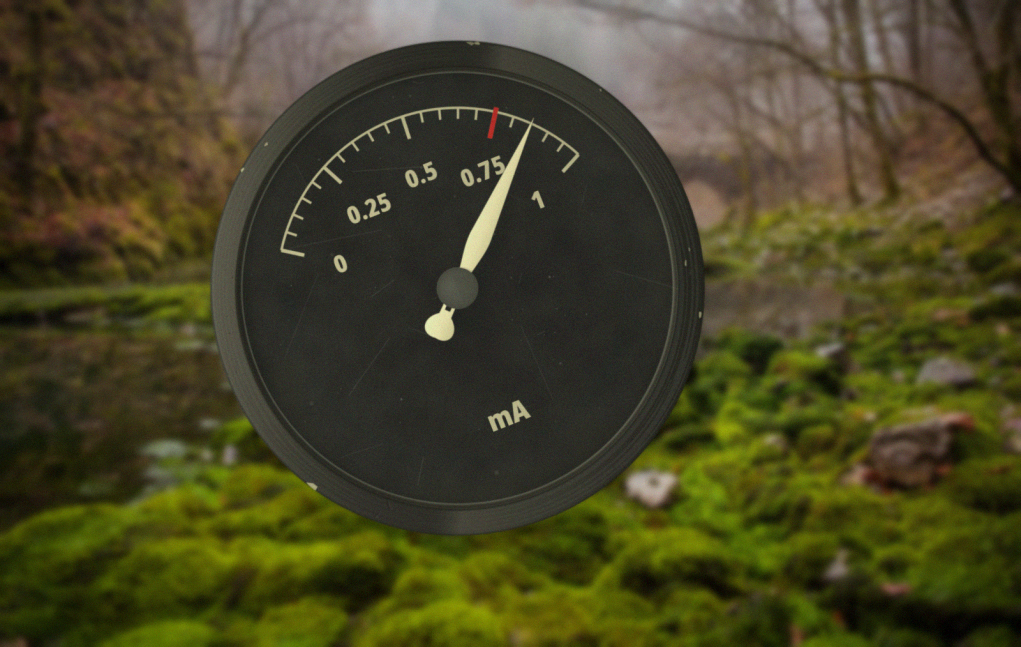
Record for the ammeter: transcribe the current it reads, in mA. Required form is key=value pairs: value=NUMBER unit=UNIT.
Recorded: value=0.85 unit=mA
